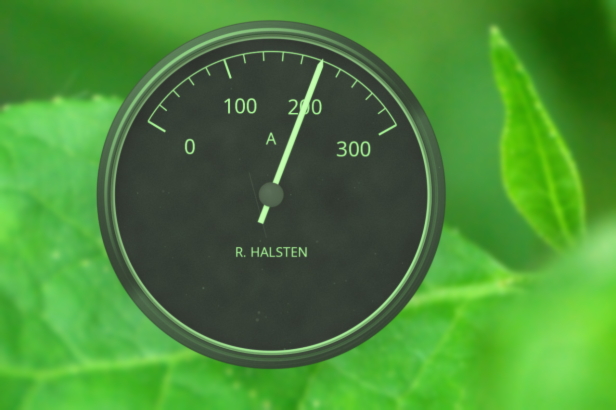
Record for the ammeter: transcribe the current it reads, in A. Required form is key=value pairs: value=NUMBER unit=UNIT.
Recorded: value=200 unit=A
